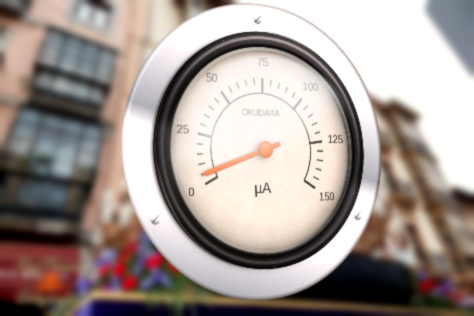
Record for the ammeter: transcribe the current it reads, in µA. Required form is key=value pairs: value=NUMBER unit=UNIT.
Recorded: value=5 unit=µA
